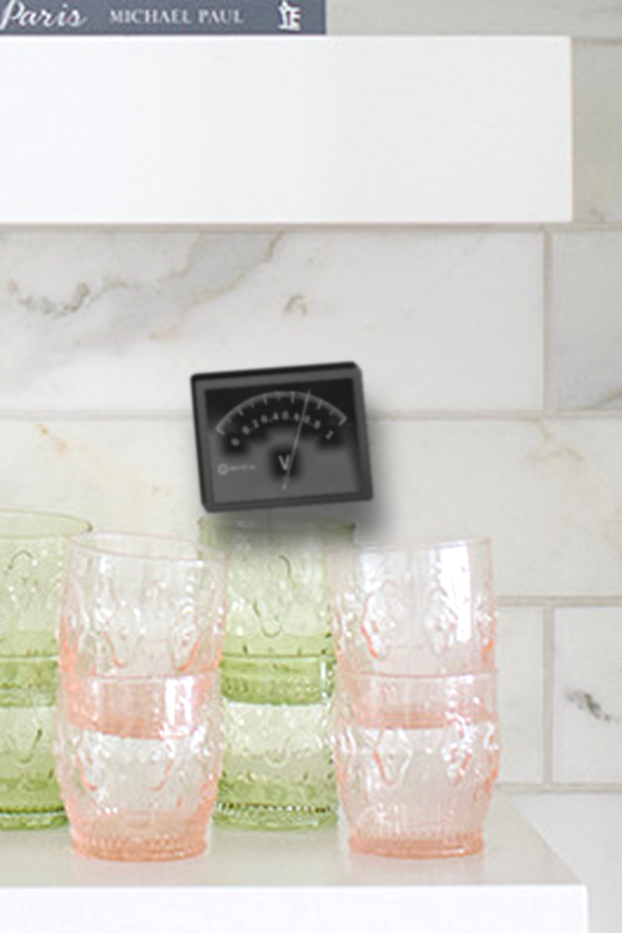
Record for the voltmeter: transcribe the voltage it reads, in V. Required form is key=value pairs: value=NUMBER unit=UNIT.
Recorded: value=0.7 unit=V
